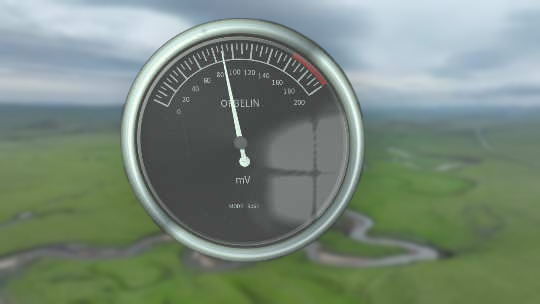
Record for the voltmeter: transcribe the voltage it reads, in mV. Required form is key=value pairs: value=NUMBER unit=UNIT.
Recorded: value=90 unit=mV
